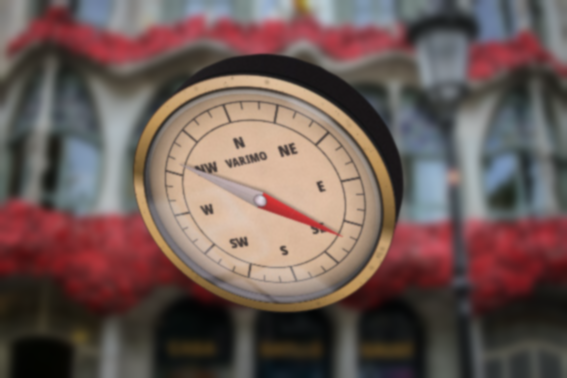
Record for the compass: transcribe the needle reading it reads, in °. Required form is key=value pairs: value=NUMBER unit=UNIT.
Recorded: value=130 unit=°
